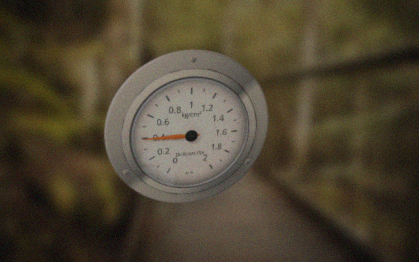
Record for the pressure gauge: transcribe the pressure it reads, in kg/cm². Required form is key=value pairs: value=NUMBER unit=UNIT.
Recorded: value=0.4 unit=kg/cm²
